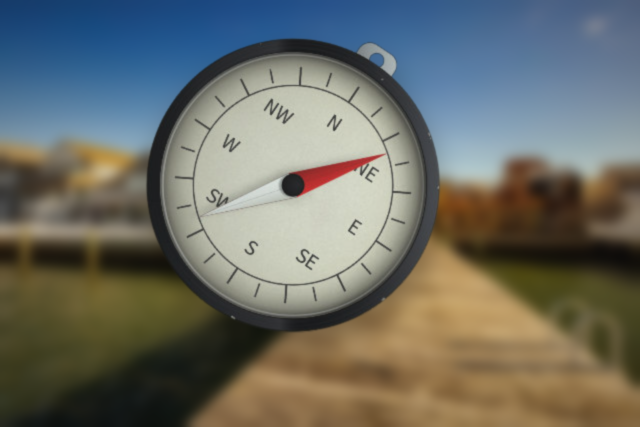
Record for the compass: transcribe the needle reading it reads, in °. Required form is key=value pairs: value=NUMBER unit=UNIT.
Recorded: value=37.5 unit=°
